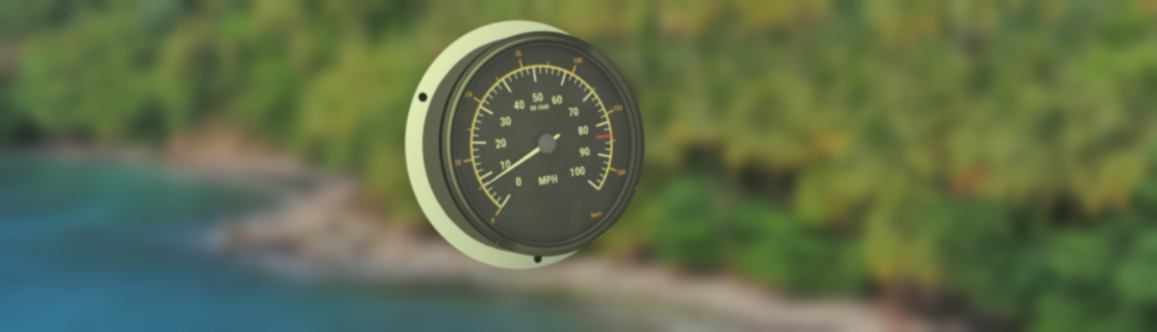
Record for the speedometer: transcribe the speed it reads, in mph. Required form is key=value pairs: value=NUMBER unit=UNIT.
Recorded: value=8 unit=mph
